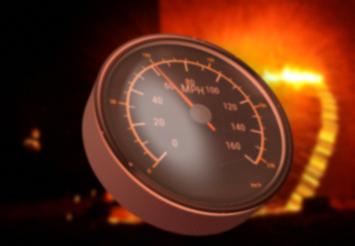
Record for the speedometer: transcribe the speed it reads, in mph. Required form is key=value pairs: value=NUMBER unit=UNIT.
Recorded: value=60 unit=mph
